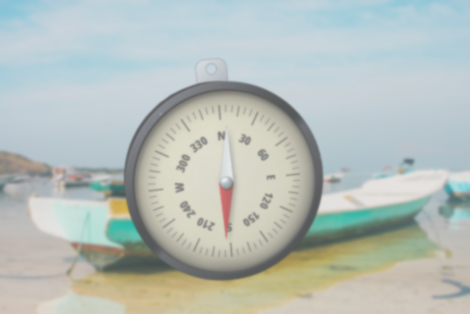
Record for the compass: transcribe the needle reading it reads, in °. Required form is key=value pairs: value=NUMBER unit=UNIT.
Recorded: value=185 unit=°
